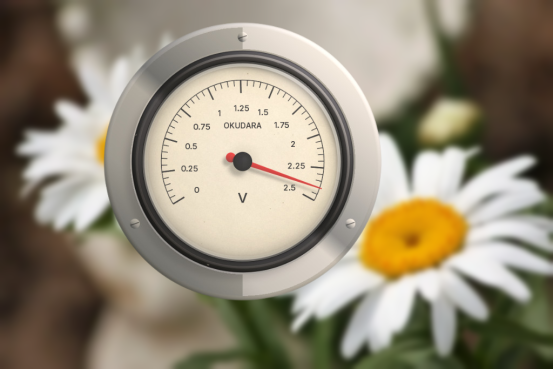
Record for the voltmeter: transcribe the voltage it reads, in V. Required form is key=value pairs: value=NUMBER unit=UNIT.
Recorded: value=2.4 unit=V
